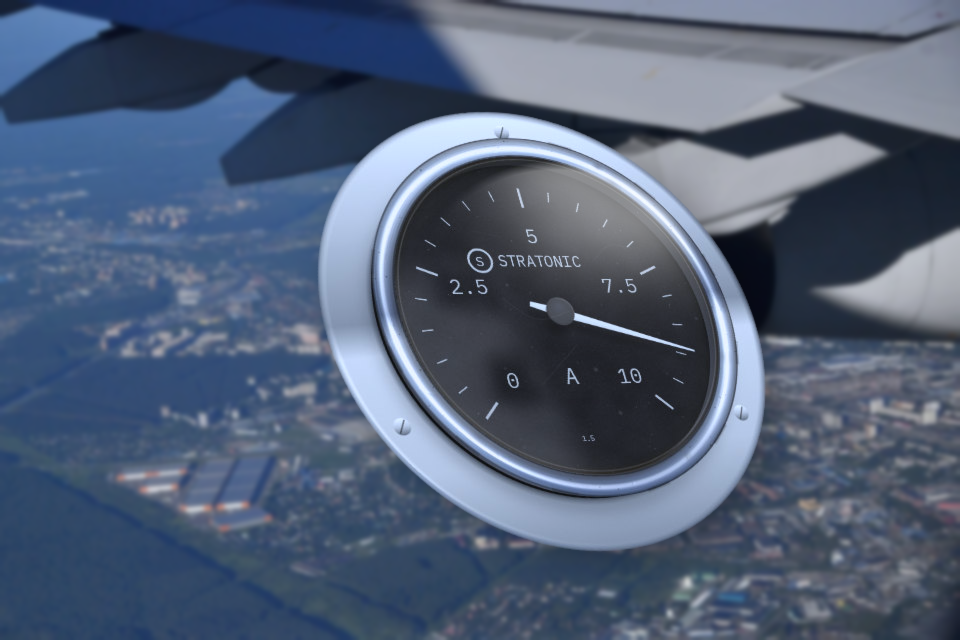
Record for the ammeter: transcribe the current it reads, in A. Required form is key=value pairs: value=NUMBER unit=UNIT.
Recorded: value=9 unit=A
